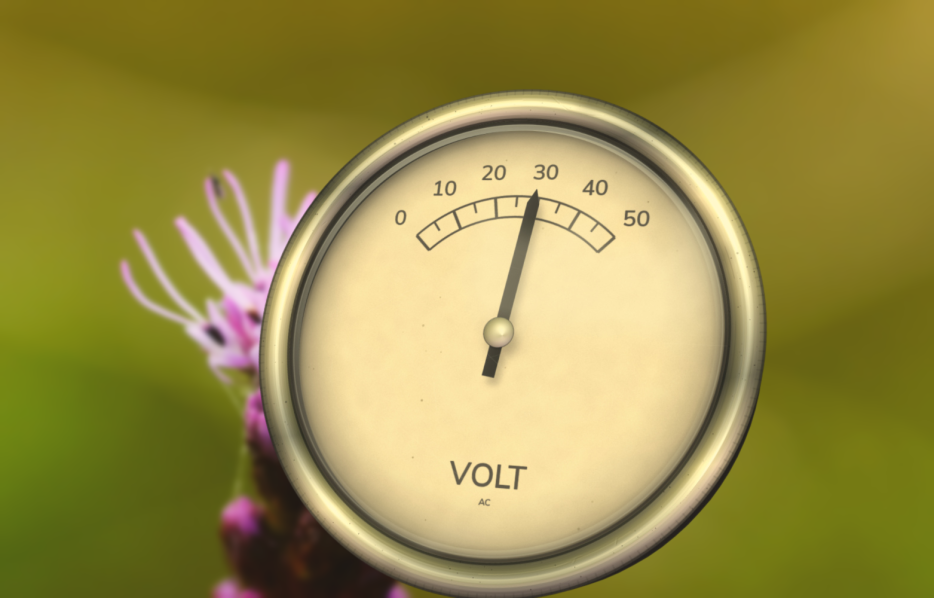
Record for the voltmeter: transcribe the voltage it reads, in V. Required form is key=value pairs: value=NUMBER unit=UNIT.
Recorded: value=30 unit=V
